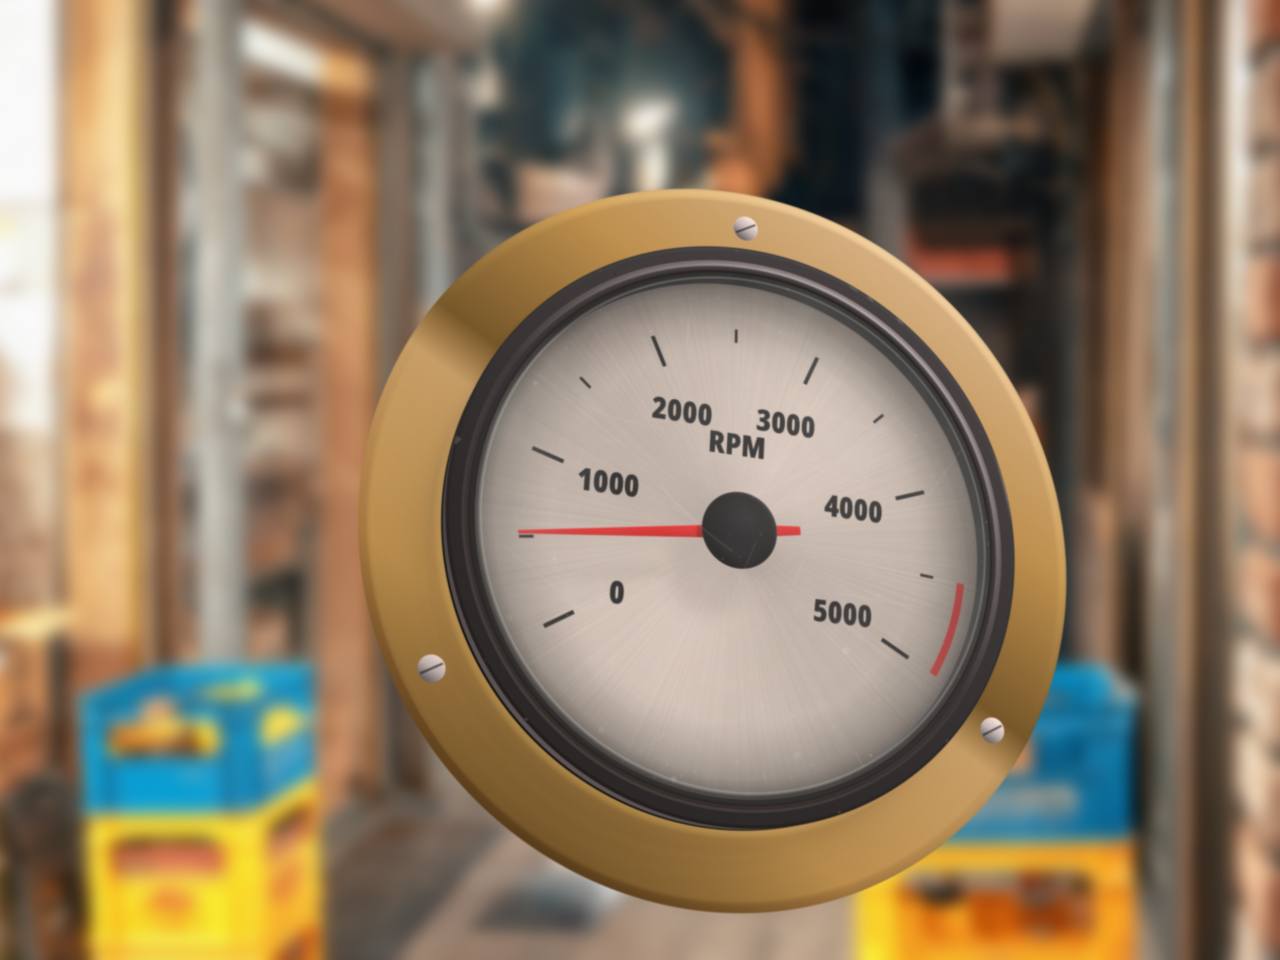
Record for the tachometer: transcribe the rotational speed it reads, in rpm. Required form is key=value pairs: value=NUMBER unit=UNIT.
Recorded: value=500 unit=rpm
